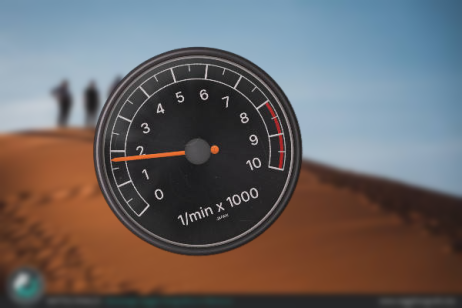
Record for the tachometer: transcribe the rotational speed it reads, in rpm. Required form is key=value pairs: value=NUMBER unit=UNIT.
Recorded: value=1750 unit=rpm
